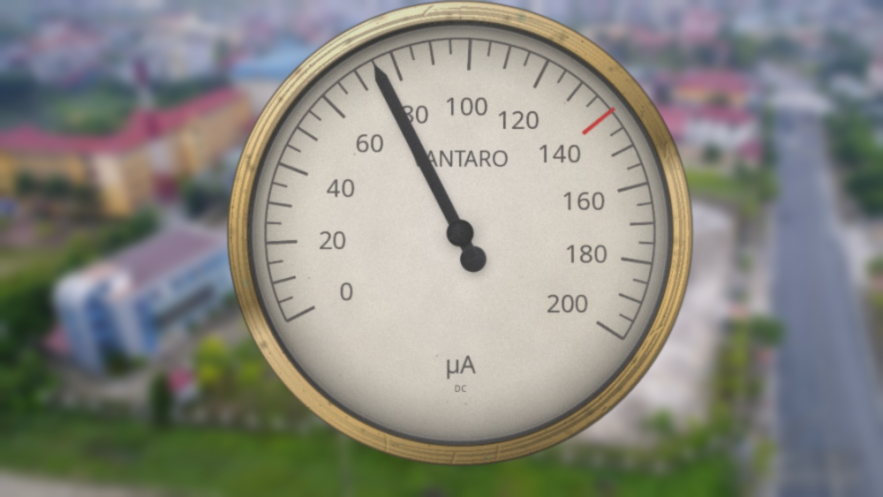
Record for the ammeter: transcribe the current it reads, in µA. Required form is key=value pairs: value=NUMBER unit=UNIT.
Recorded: value=75 unit=µA
